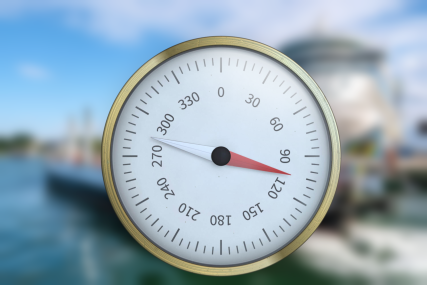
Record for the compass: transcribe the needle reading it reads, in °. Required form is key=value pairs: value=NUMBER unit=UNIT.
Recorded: value=105 unit=°
